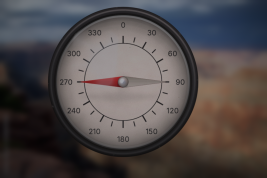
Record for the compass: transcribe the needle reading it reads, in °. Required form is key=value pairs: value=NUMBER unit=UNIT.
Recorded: value=270 unit=°
